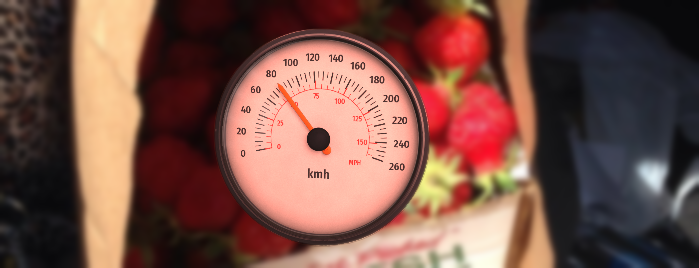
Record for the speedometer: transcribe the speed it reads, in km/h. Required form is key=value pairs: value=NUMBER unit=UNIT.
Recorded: value=80 unit=km/h
